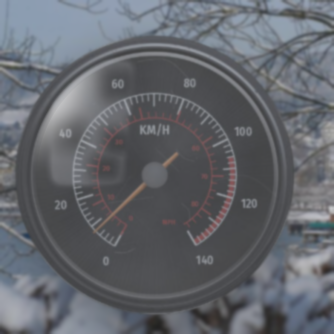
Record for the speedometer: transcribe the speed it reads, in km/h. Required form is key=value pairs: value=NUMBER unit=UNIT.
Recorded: value=8 unit=km/h
